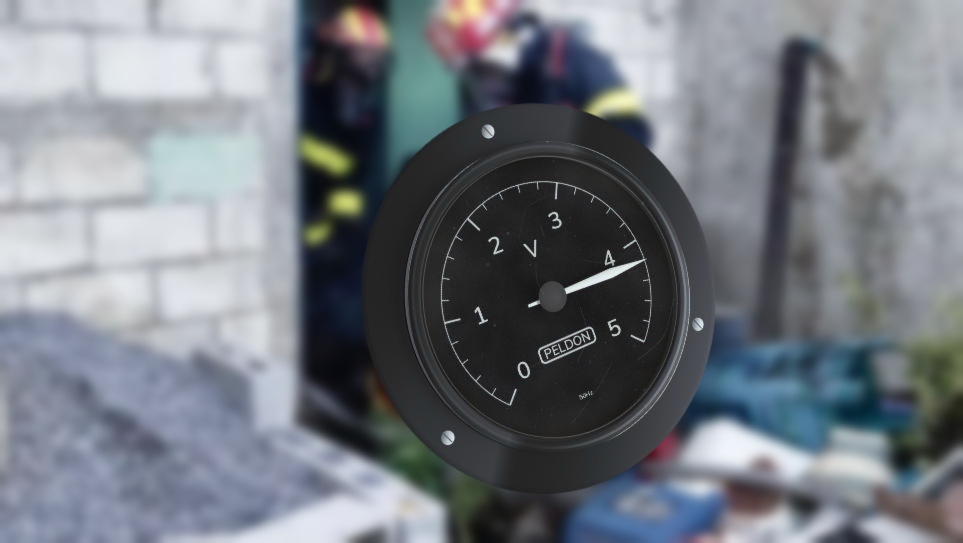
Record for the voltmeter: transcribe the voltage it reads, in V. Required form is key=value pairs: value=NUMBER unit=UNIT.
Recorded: value=4.2 unit=V
